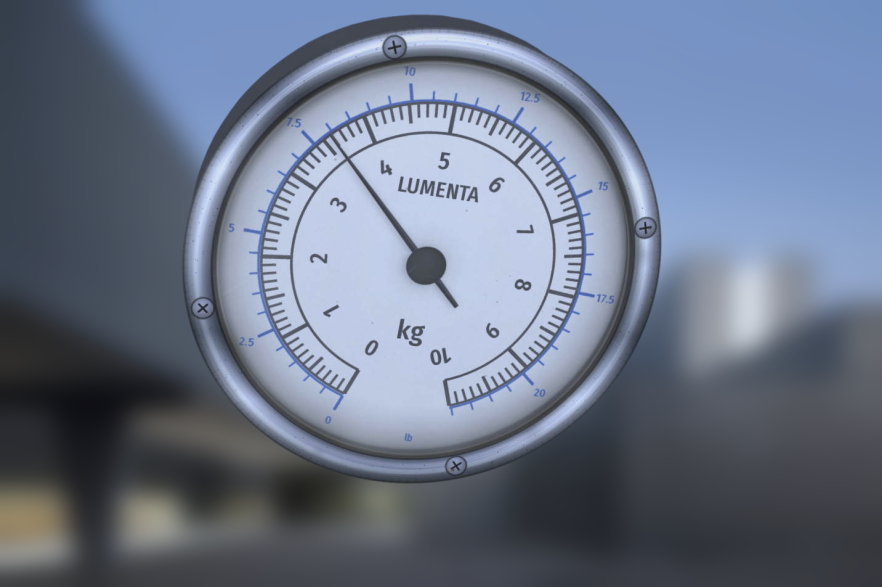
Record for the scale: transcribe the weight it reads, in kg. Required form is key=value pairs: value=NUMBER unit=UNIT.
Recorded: value=3.6 unit=kg
